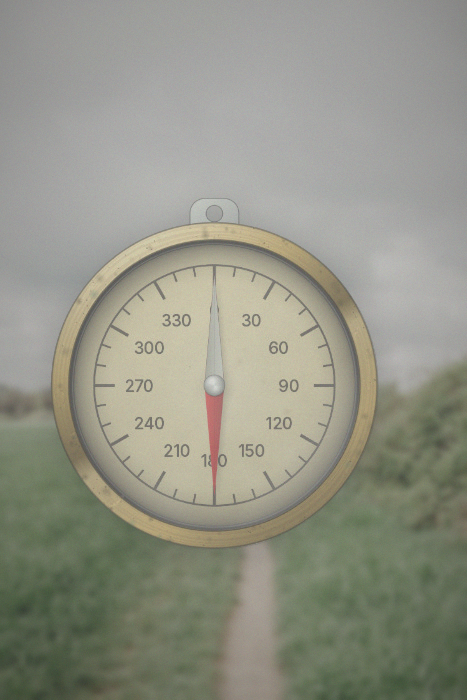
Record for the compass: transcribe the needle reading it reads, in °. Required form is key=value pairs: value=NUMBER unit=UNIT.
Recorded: value=180 unit=°
